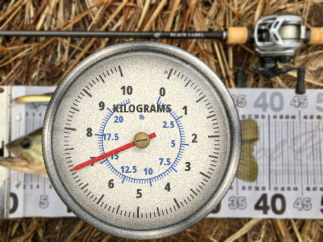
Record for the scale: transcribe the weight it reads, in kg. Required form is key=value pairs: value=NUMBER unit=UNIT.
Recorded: value=7 unit=kg
